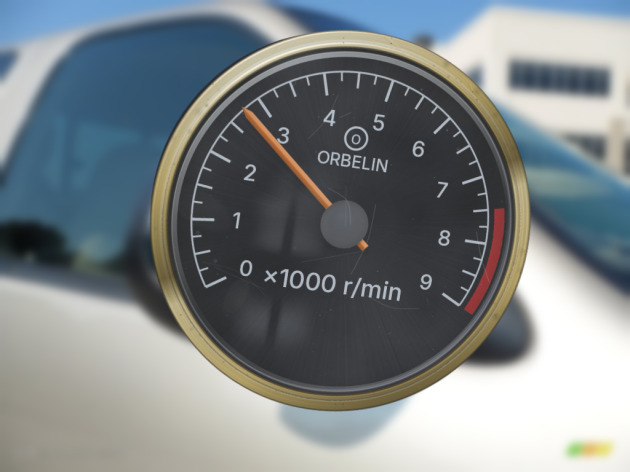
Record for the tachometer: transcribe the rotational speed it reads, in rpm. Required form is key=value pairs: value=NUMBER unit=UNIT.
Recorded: value=2750 unit=rpm
